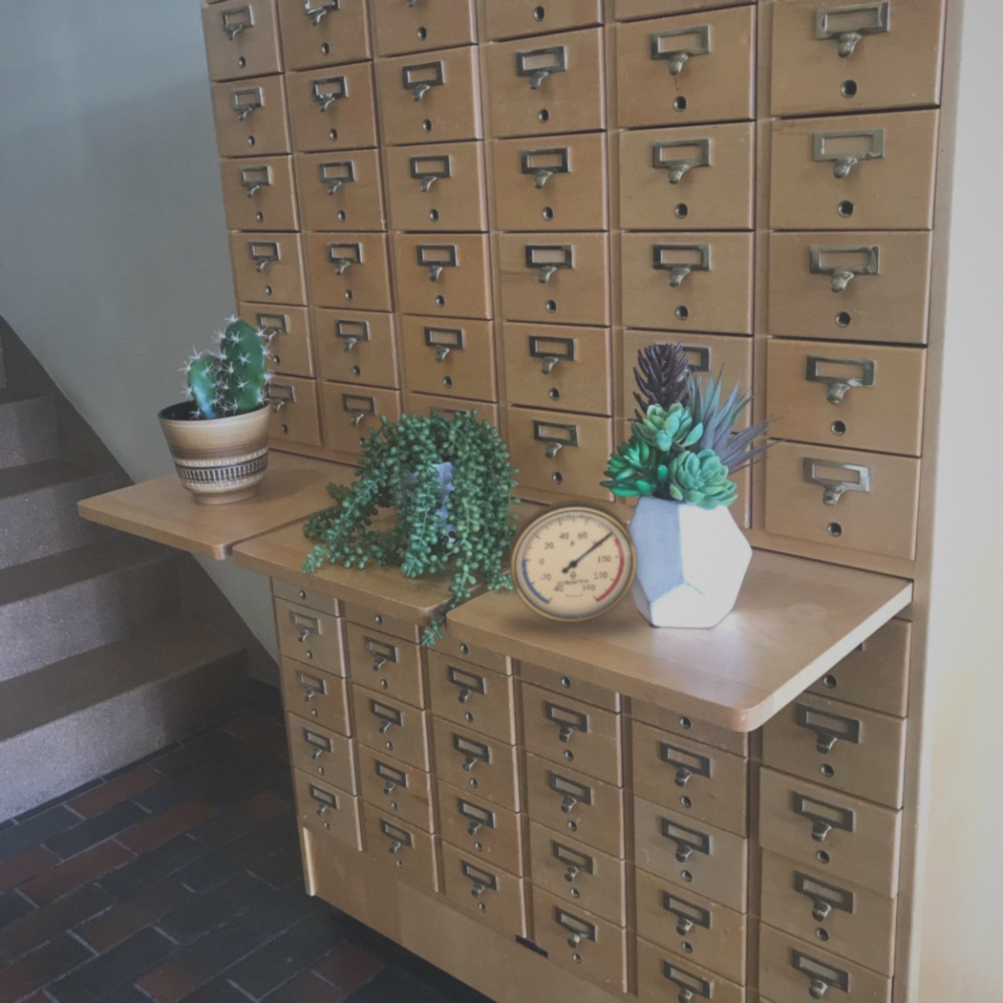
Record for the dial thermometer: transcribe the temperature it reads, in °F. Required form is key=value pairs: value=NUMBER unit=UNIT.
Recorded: value=80 unit=°F
